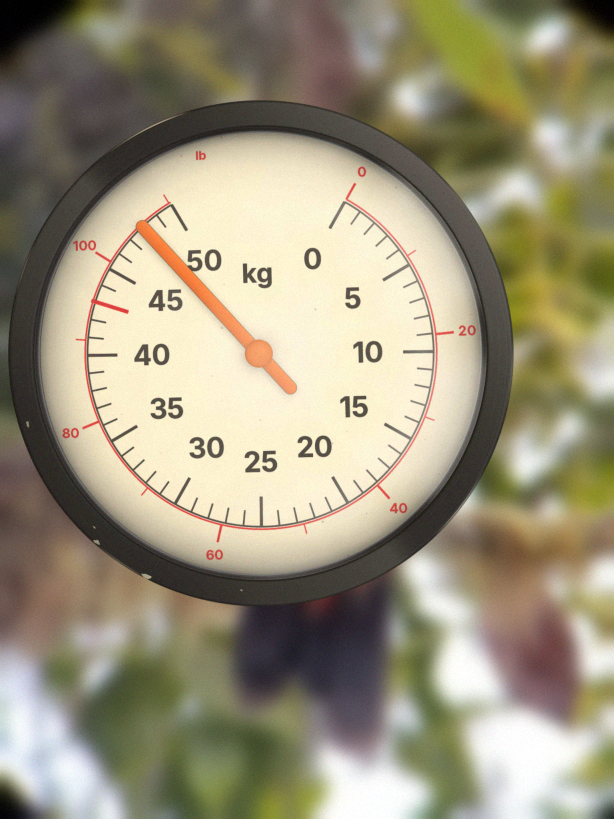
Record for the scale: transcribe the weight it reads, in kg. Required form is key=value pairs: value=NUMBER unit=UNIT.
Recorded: value=48 unit=kg
